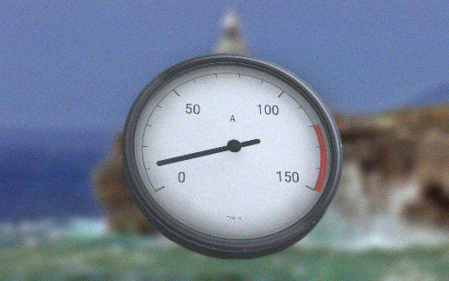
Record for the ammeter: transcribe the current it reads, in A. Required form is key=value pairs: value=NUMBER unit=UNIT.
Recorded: value=10 unit=A
